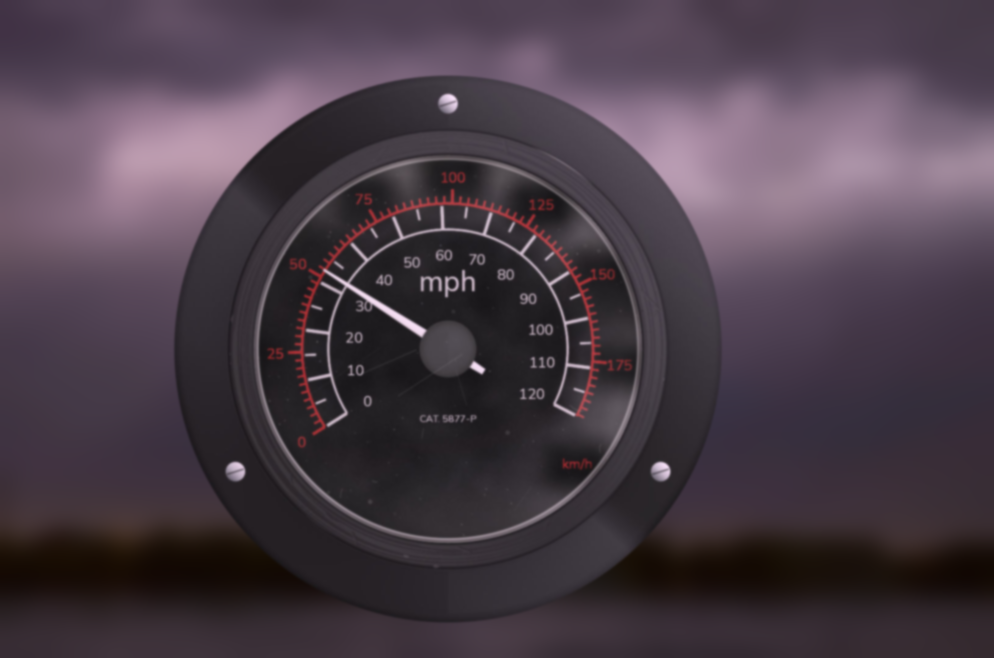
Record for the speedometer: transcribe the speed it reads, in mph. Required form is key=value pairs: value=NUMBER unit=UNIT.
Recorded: value=32.5 unit=mph
